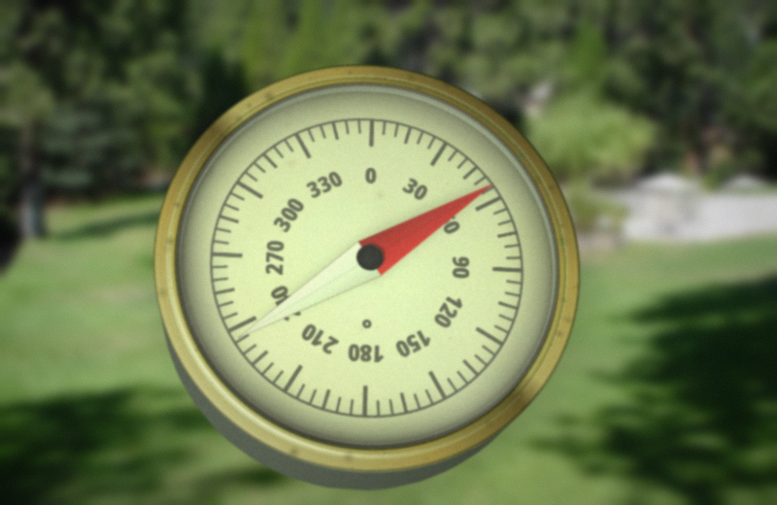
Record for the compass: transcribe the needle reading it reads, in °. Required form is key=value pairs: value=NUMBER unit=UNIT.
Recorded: value=55 unit=°
